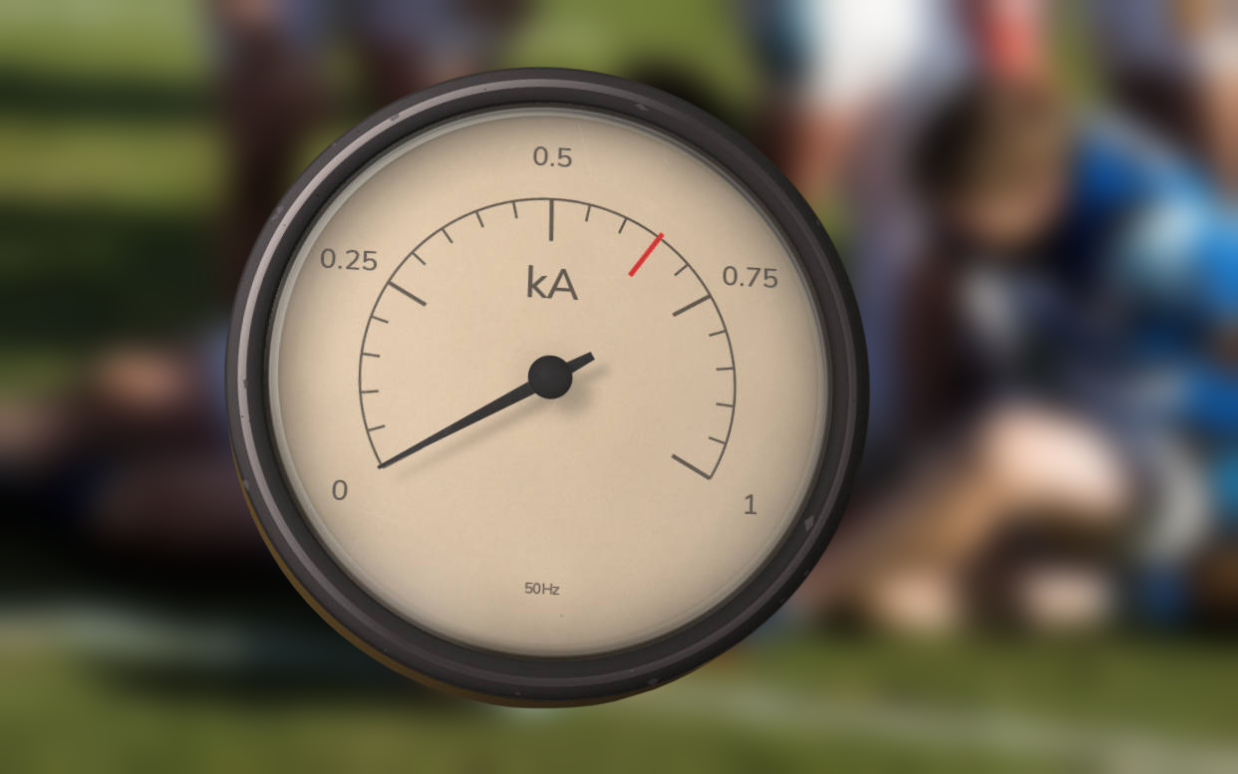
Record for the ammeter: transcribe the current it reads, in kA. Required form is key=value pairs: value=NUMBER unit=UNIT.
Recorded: value=0 unit=kA
